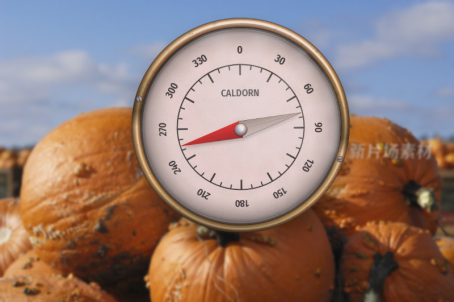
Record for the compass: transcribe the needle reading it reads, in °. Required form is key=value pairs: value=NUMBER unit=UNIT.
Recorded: value=255 unit=°
